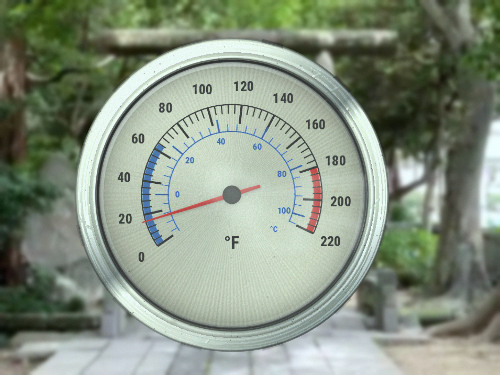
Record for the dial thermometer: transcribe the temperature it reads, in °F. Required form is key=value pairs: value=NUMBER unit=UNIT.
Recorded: value=16 unit=°F
